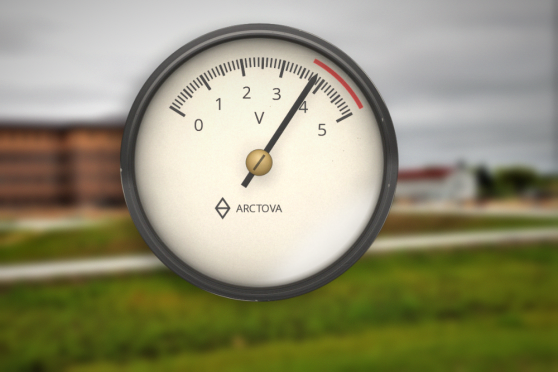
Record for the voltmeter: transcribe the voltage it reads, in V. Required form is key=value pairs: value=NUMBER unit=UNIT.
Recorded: value=3.8 unit=V
